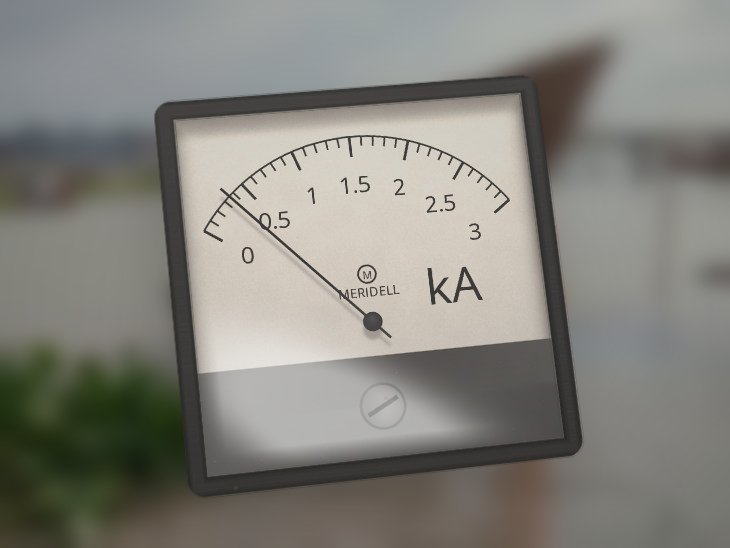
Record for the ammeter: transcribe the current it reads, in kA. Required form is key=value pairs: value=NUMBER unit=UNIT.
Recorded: value=0.35 unit=kA
